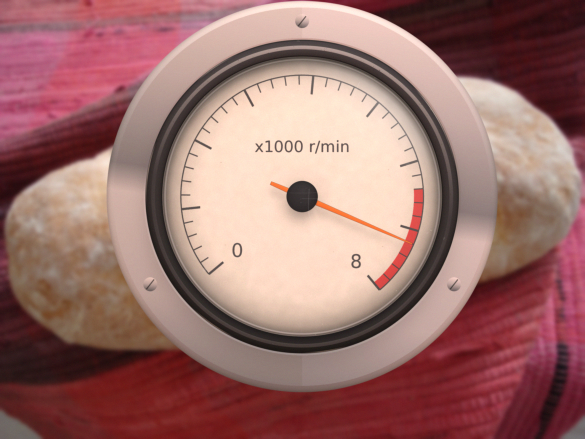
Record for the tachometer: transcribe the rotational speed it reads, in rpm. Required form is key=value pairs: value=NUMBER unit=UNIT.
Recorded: value=7200 unit=rpm
